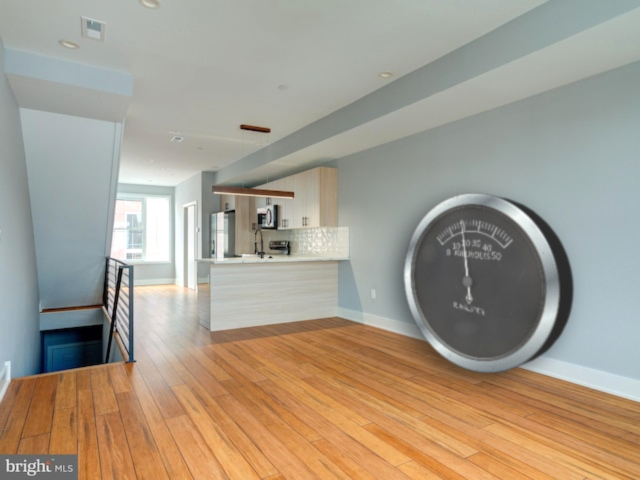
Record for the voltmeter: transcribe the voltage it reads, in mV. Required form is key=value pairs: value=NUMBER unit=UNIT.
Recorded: value=20 unit=mV
